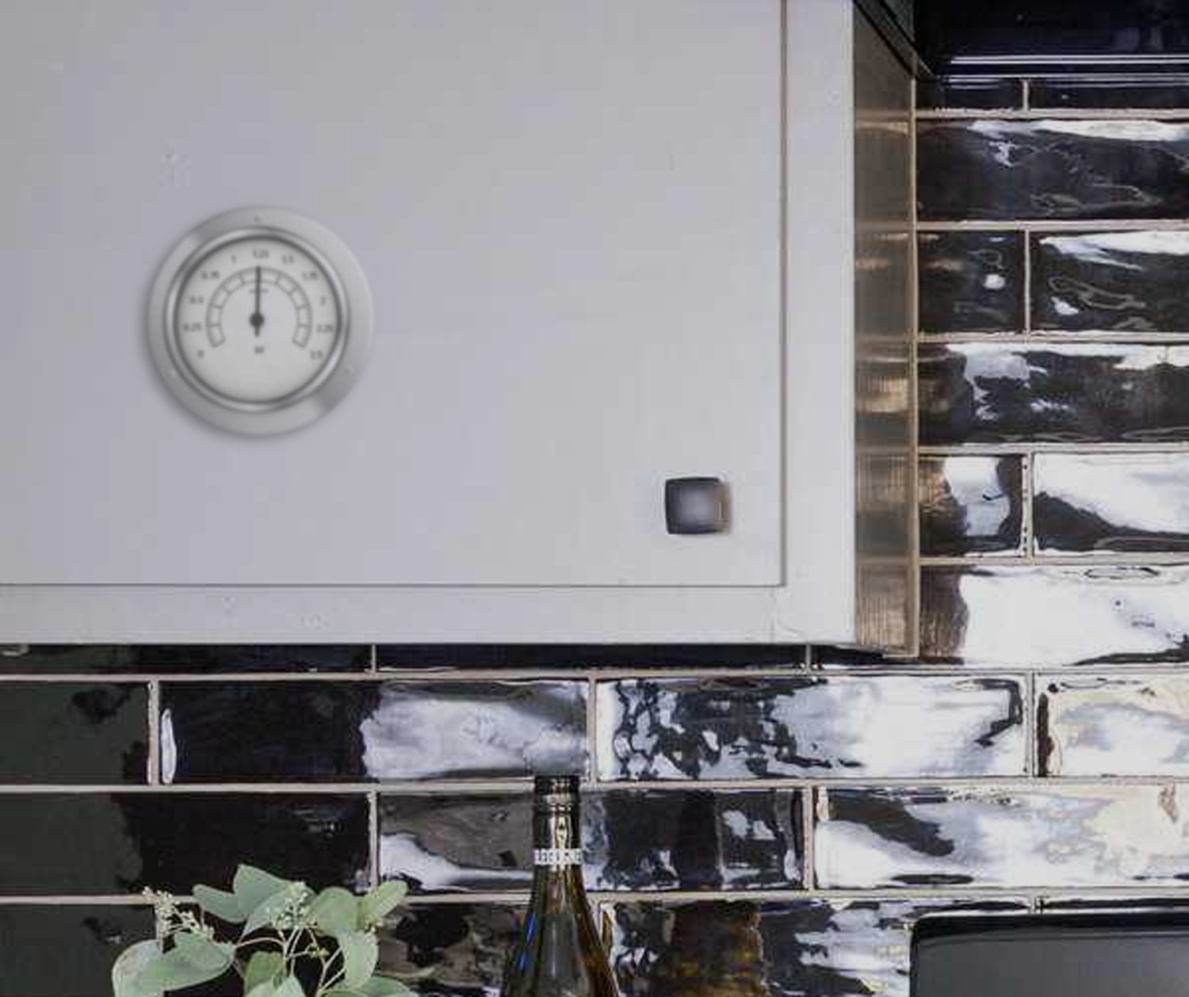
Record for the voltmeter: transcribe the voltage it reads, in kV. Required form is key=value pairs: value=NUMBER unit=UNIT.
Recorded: value=1.25 unit=kV
